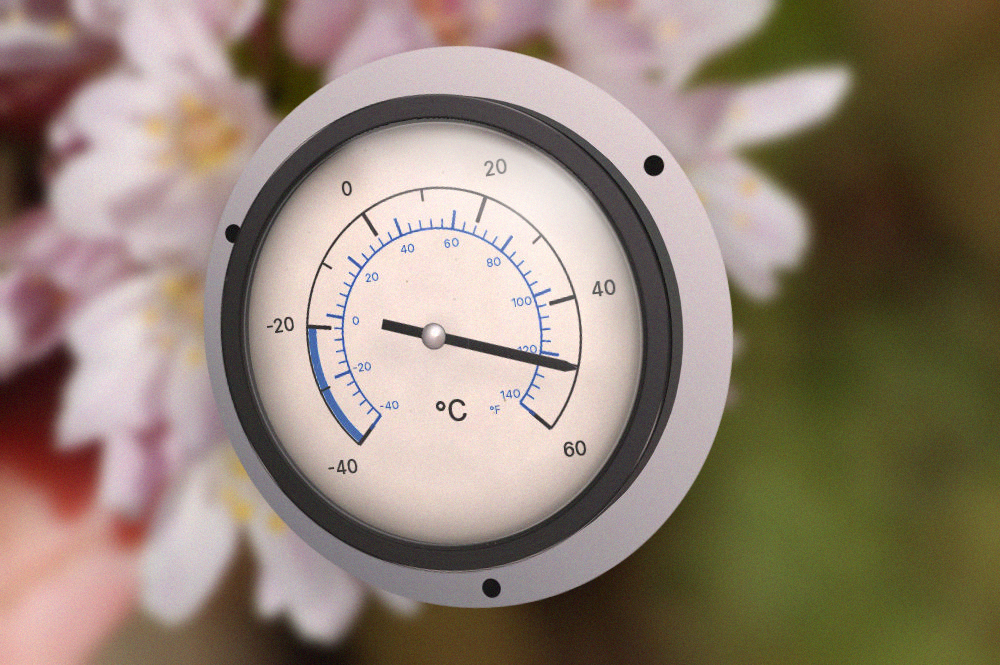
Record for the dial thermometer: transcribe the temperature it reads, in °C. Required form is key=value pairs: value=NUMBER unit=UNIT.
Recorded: value=50 unit=°C
